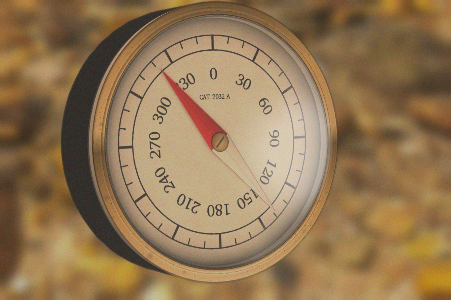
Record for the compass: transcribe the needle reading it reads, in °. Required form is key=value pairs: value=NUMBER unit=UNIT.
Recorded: value=320 unit=°
